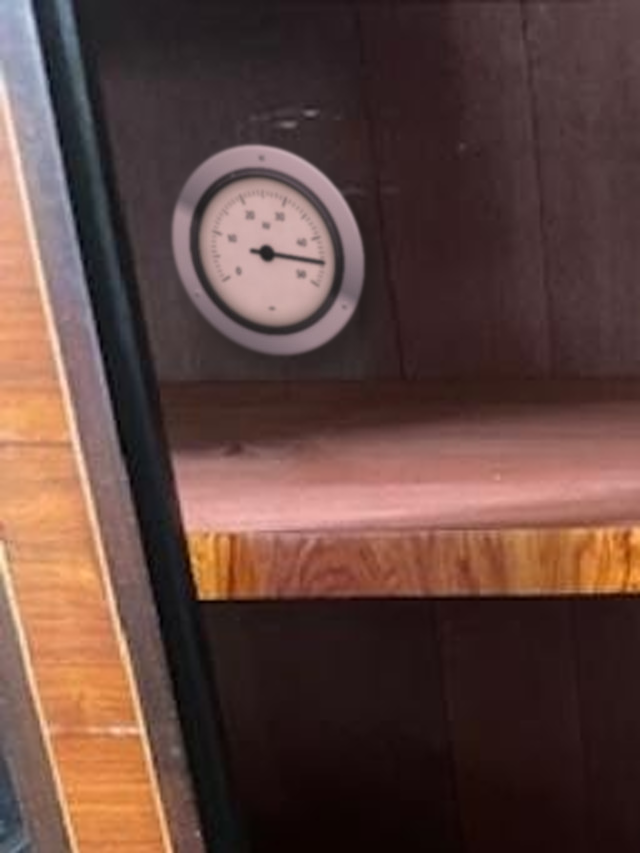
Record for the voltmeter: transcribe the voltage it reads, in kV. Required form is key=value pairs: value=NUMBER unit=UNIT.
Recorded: value=45 unit=kV
